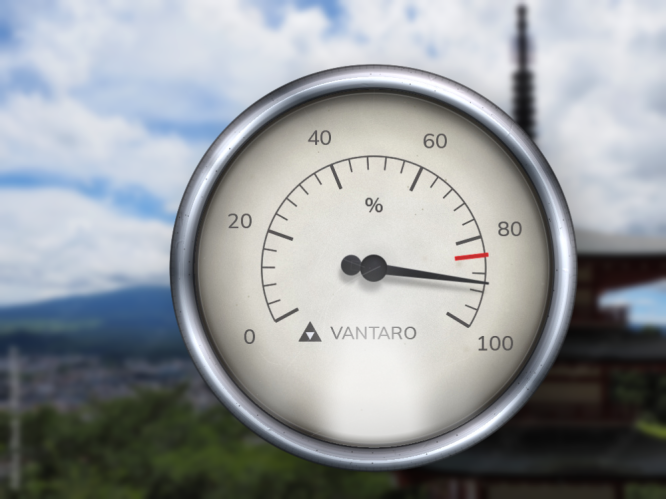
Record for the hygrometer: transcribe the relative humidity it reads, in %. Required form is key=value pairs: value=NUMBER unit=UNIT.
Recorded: value=90 unit=%
